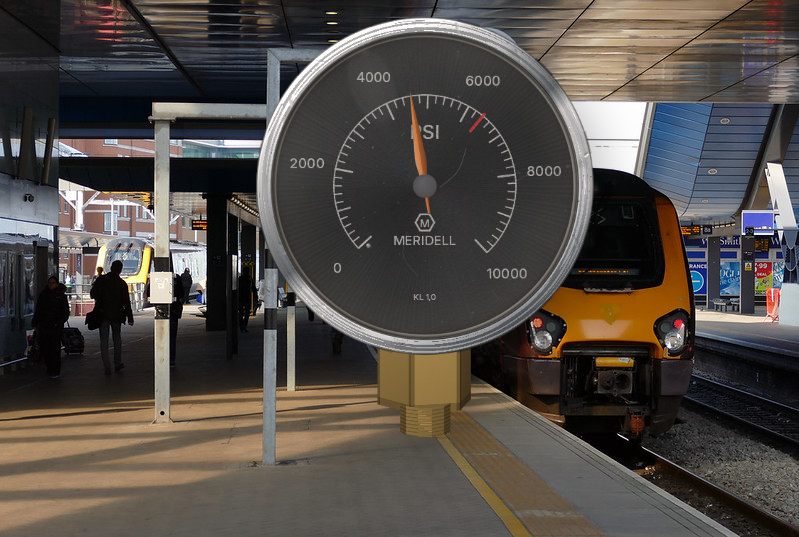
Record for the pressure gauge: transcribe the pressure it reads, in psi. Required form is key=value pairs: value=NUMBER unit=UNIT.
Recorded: value=4600 unit=psi
